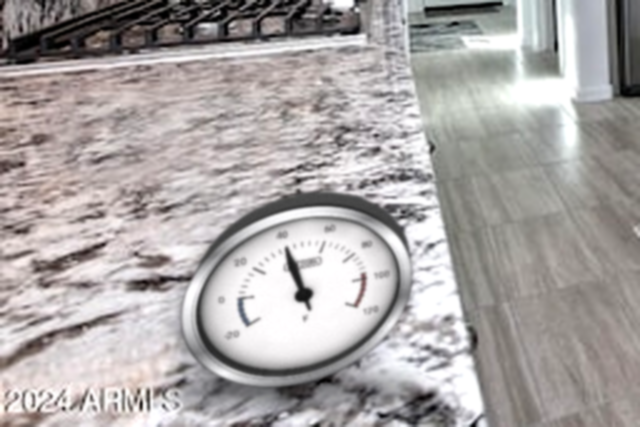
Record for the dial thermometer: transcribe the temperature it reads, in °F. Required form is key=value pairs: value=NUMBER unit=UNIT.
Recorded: value=40 unit=°F
